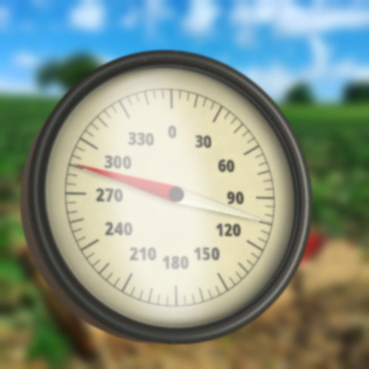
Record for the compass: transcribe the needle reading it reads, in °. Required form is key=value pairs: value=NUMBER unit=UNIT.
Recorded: value=285 unit=°
